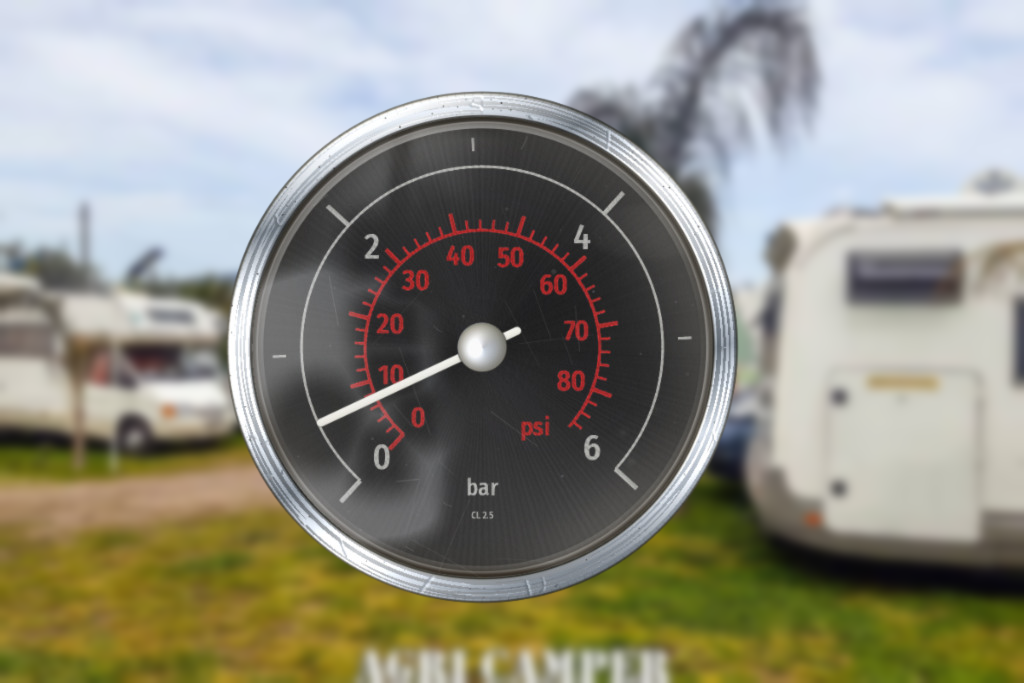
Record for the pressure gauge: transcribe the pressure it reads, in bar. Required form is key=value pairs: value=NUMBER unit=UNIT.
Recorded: value=0.5 unit=bar
